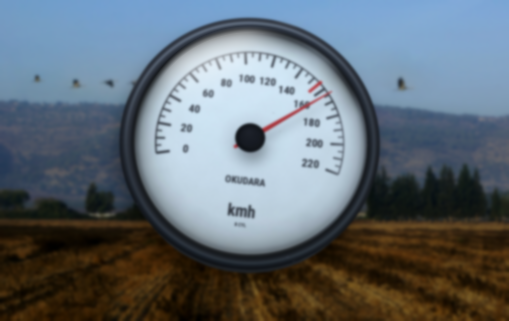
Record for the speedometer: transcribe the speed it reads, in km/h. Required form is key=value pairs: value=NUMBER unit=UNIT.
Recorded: value=165 unit=km/h
